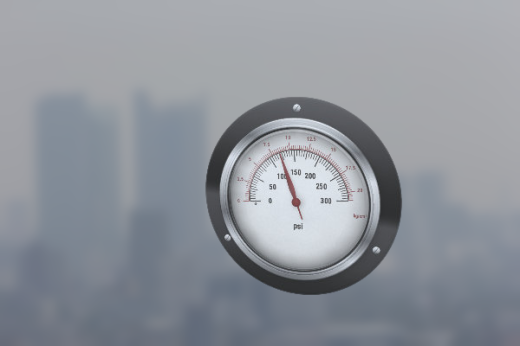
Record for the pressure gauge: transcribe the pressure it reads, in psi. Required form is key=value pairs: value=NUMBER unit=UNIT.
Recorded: value=125 unit=psi
